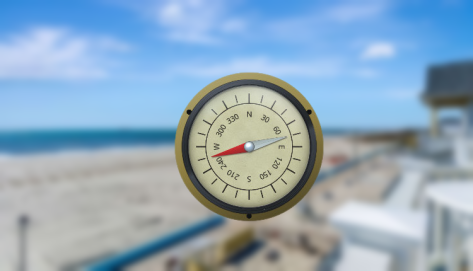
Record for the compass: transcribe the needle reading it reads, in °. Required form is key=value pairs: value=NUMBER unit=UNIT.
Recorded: value=255 unit=°
